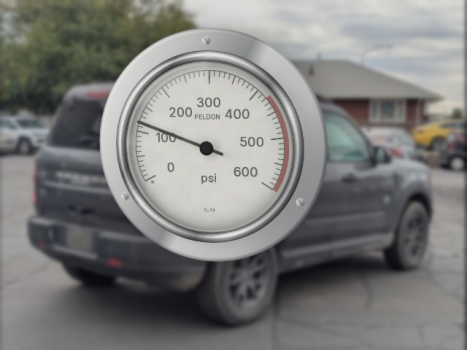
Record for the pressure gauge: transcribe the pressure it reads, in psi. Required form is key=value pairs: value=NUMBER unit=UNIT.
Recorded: value=120 unit=psi
